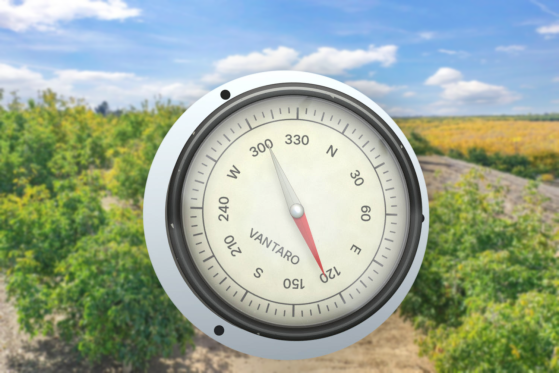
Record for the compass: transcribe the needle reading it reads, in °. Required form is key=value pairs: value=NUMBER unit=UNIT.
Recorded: value=125 unit=°
